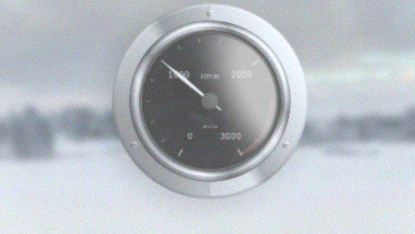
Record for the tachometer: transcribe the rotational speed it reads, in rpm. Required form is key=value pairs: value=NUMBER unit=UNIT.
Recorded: value=1000 unit=rpm
